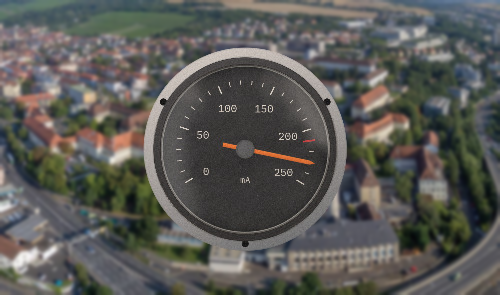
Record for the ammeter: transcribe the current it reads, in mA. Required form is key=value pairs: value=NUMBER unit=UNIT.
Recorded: value=230 unit=mA
